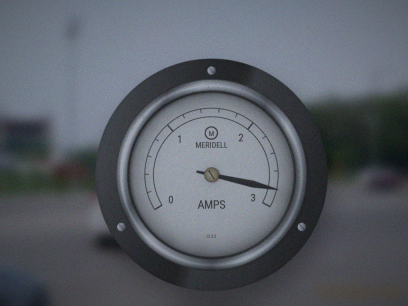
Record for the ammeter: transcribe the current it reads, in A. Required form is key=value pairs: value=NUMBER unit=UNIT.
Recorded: value=2.8 unit=A
